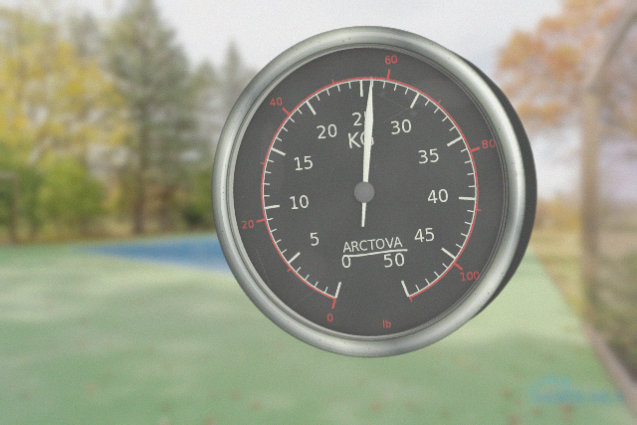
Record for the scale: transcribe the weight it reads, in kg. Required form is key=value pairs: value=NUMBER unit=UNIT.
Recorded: value=26 unit=kg
